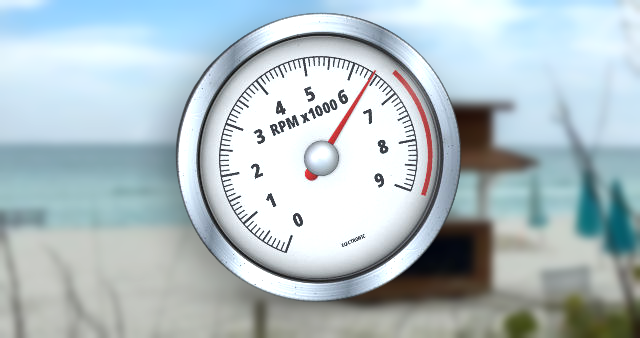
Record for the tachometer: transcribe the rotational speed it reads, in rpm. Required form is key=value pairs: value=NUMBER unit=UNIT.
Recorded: value=6400 unit=rpm
